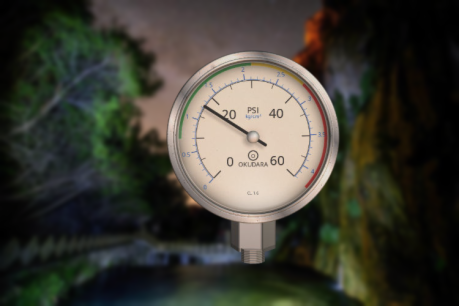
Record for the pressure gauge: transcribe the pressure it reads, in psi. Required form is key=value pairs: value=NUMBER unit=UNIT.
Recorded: value=17.5 unit=psi
